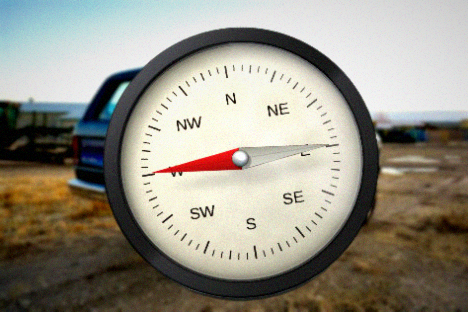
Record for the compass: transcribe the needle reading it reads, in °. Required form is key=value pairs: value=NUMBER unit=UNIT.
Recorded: value=270 unit=°
